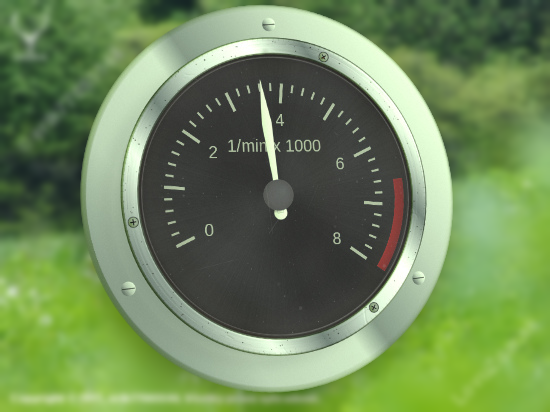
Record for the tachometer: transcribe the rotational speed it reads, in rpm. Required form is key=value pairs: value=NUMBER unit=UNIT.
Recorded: value=3600 unit=rpm
